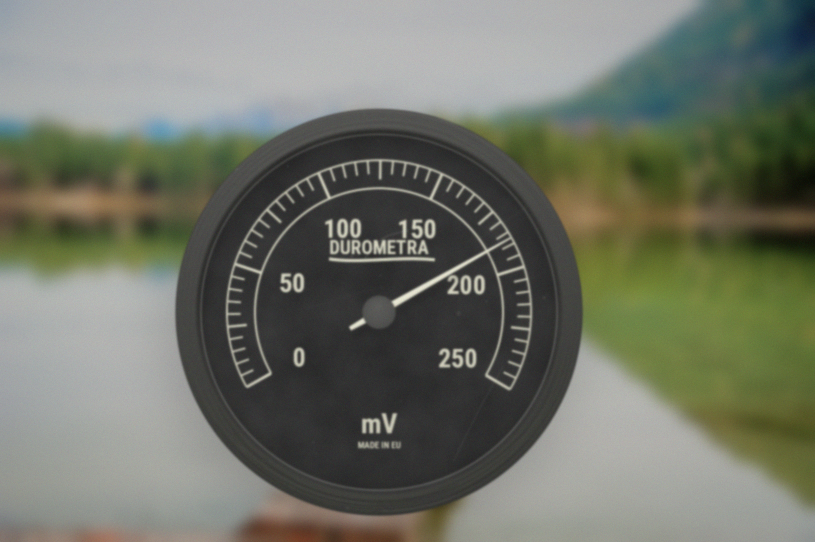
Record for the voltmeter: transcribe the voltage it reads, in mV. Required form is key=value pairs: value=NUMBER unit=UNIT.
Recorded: value=187.5 unit=mV
